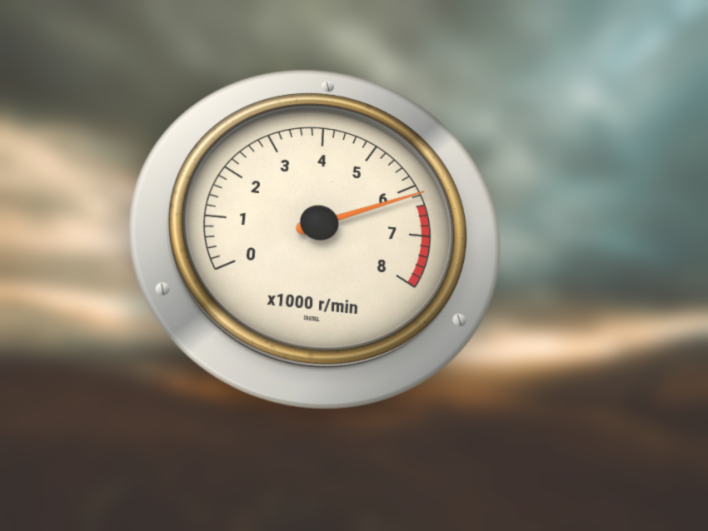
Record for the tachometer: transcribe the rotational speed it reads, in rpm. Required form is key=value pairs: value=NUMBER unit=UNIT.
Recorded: value=6200 unit=rpm
